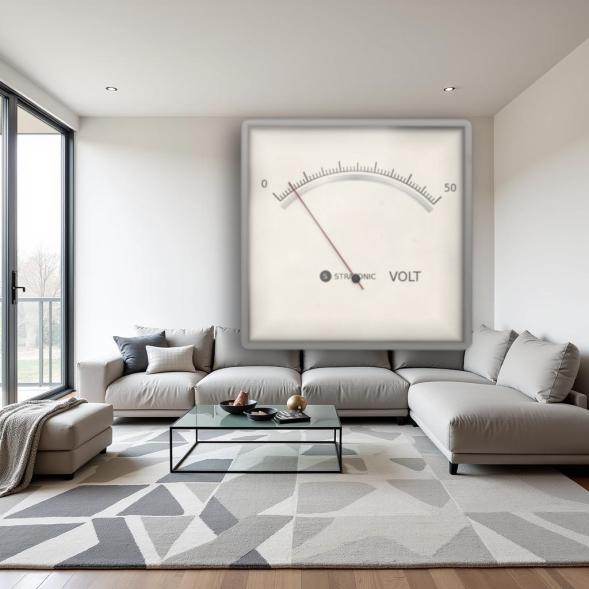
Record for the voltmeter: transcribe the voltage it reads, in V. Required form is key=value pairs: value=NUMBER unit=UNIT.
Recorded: value=5 unit=V
